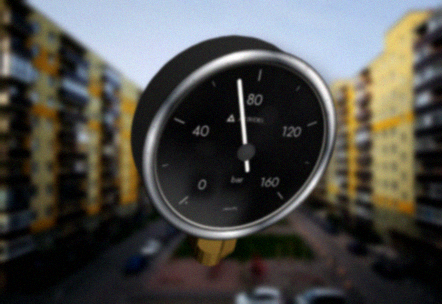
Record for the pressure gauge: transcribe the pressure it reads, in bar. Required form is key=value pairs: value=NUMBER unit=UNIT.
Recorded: value=70 unit=bar
